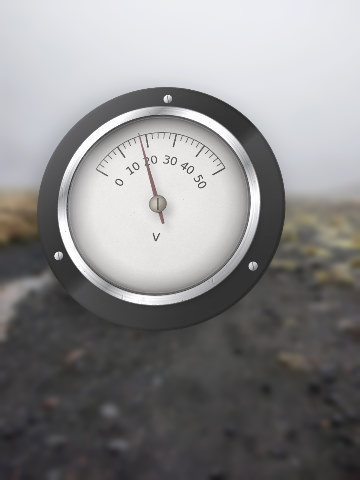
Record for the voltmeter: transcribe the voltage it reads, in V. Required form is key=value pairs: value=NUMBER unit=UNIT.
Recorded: value=18 unit=V
